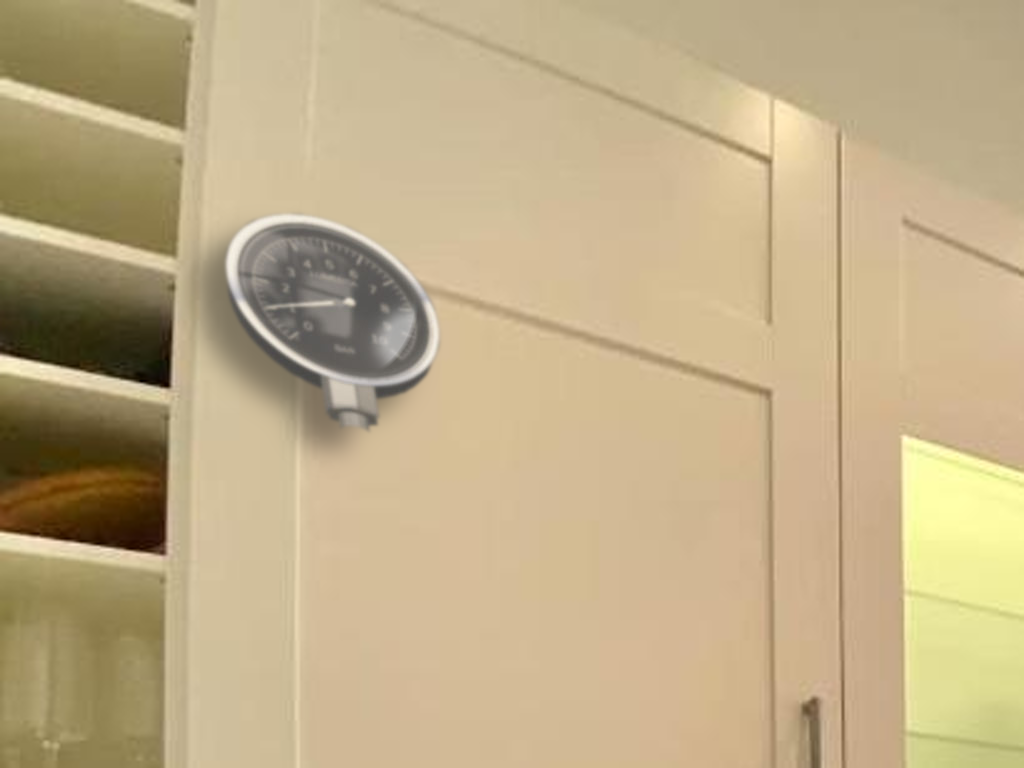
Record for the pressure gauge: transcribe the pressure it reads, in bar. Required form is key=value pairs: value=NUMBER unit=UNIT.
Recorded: value=1 unit=bar
